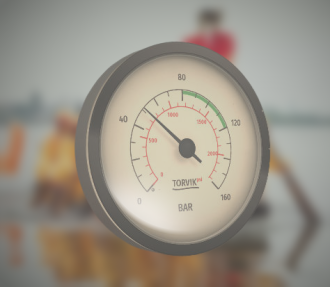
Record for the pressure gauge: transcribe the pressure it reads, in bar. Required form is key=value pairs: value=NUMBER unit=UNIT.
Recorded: value=50 unit=bar
